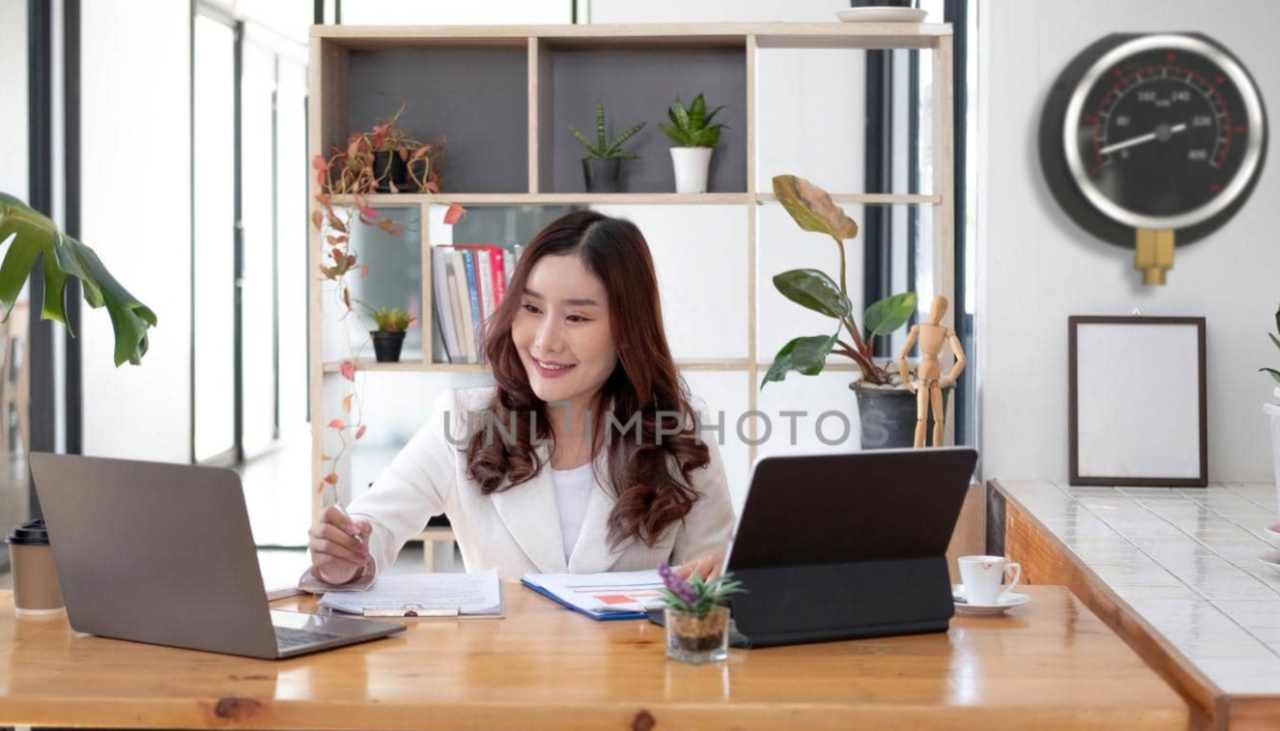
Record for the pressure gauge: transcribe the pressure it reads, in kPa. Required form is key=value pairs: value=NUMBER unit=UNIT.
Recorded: value=20 unit=kPa
